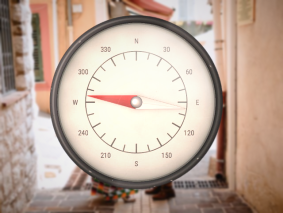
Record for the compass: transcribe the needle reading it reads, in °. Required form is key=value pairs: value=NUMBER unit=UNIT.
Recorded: value=277.5 unit=°
